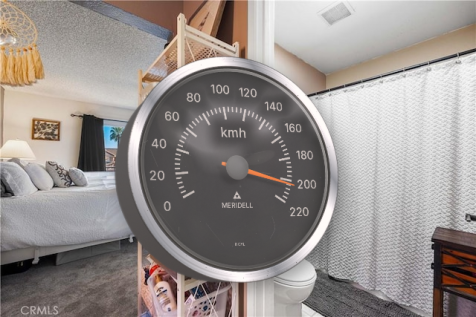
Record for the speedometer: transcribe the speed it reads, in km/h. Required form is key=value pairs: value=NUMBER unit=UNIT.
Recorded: value=204 unit=km/h
